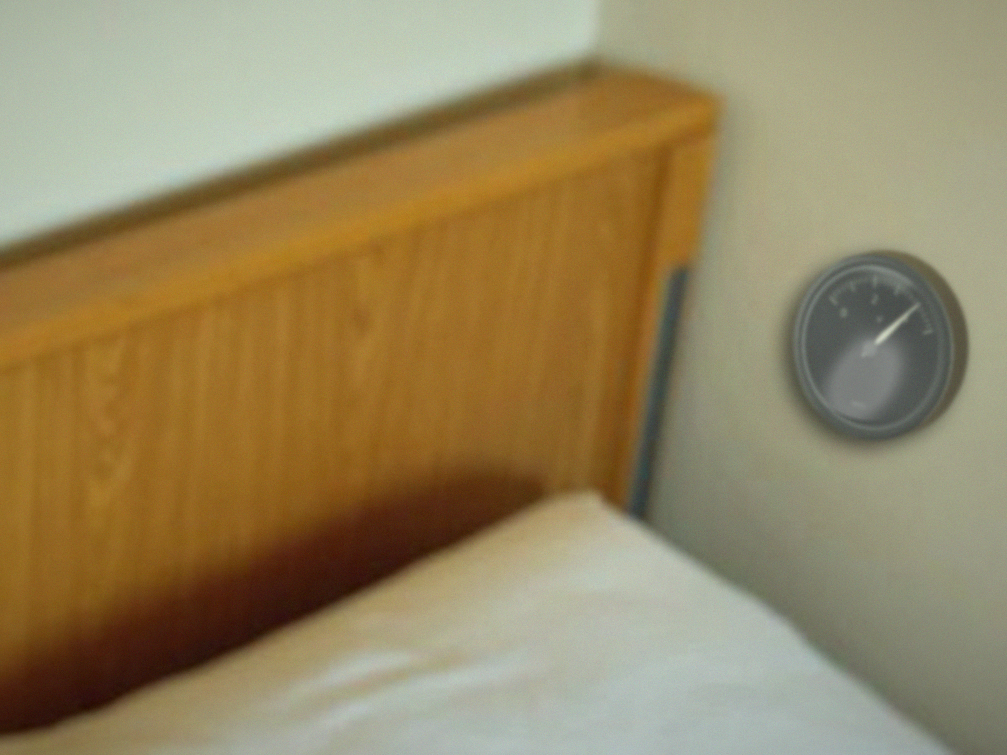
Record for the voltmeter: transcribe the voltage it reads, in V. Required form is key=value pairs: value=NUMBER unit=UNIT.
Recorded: value=4 unit=V
